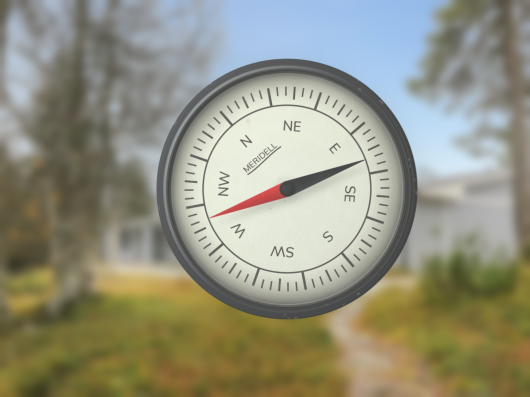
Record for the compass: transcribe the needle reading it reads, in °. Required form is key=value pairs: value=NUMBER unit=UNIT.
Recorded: value=290 unit=°
